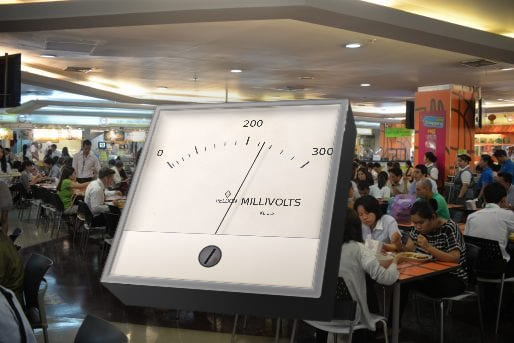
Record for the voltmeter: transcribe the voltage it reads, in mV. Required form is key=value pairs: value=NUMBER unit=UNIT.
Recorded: value=230 unit=mV
